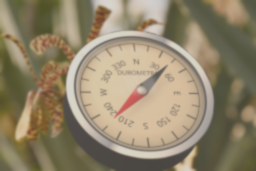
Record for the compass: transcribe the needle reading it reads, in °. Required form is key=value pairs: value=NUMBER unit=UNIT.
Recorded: value=225 unit=°
